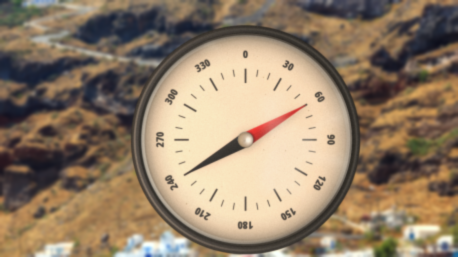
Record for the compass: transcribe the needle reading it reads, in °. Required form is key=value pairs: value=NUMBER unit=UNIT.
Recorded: value=60 unit=°
